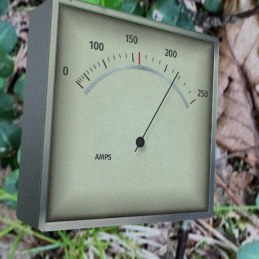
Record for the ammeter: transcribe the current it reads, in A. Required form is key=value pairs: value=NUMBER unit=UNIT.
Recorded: value=215 unit=A
